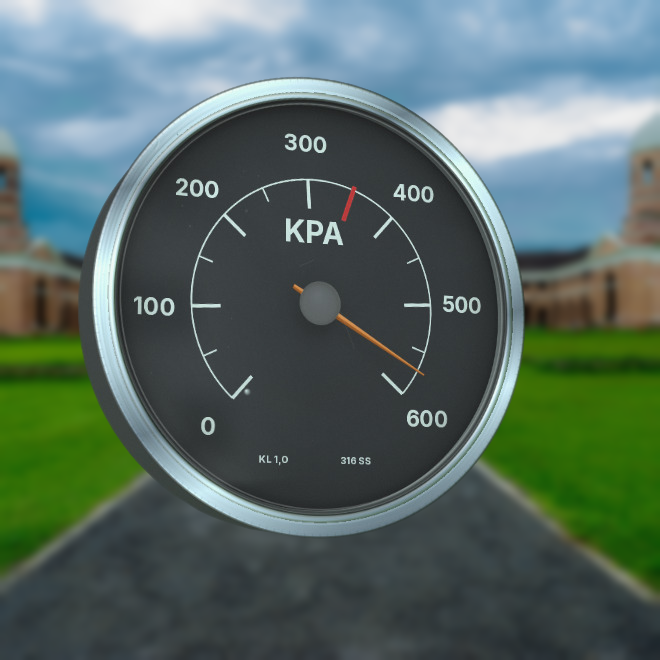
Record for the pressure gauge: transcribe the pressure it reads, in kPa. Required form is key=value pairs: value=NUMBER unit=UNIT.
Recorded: value=575 unit=kPa
